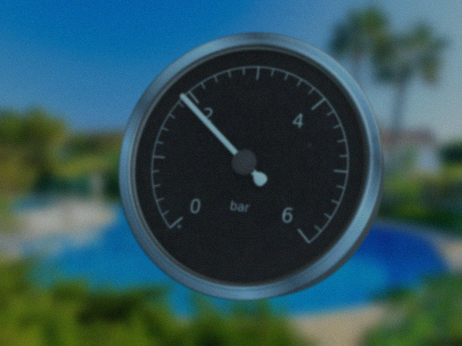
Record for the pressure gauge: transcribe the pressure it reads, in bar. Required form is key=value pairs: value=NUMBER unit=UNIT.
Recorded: value=1.9 unit=bar
